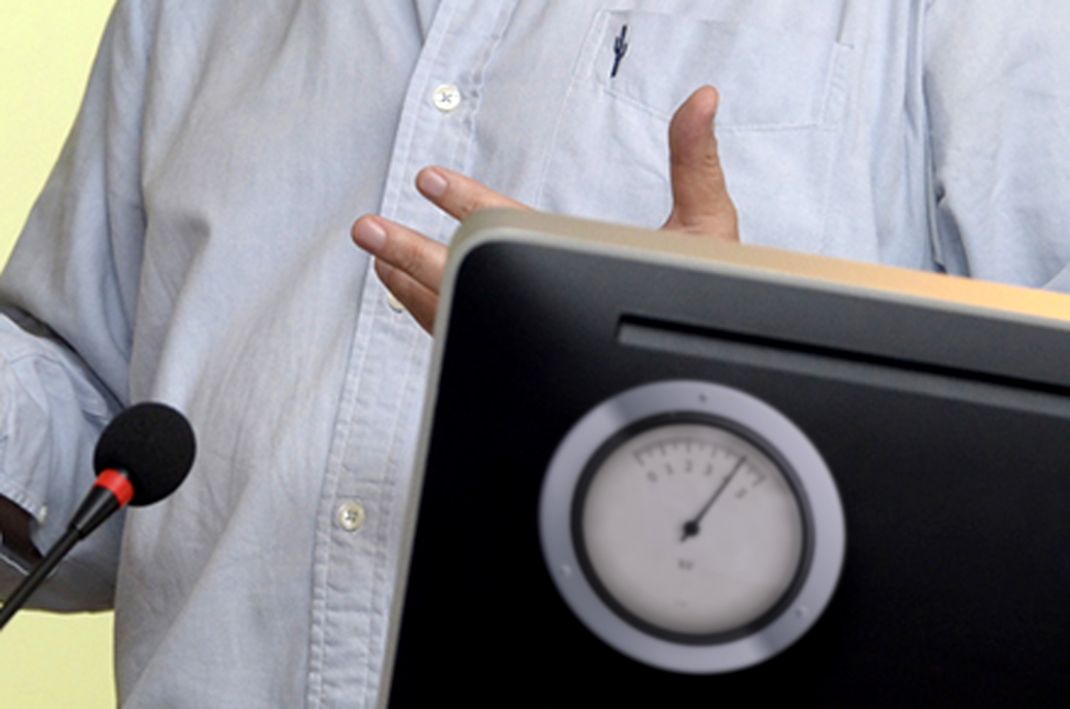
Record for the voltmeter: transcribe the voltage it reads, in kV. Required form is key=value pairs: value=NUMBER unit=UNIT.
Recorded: value=4 unit=kV
